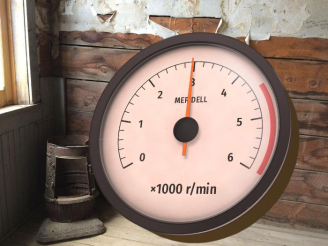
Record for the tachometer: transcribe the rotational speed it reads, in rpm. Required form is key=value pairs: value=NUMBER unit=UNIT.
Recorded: value=3000 unit=rpm
